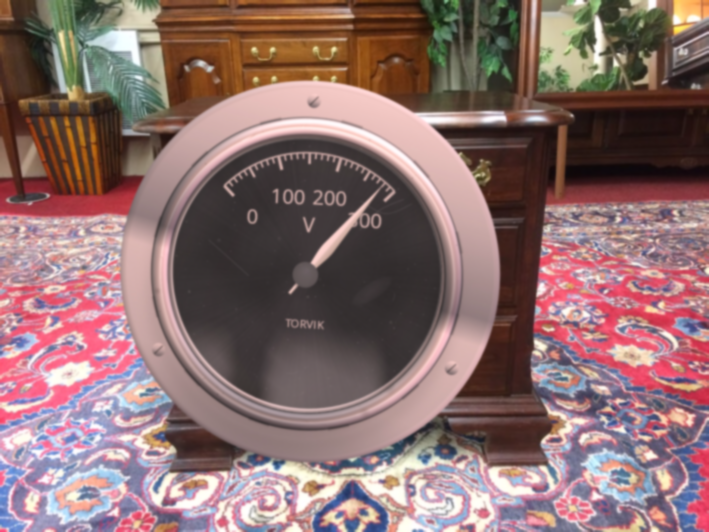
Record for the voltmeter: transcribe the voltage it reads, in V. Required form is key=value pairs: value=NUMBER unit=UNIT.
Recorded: value=280 unit=V
